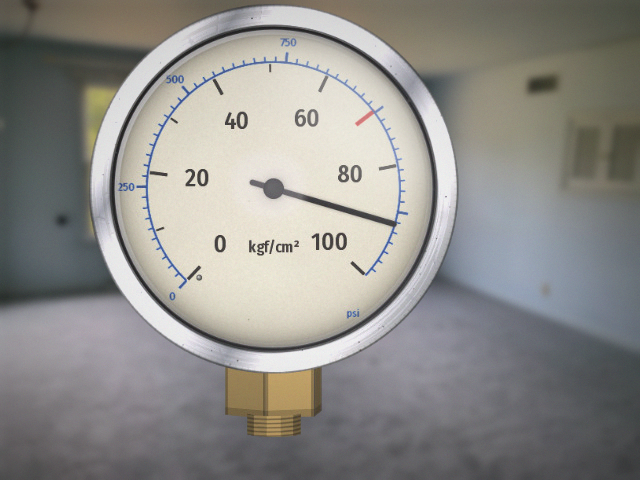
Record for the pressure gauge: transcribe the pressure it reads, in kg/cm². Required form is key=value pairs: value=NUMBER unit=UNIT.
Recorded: value=90 unit=kg/cm²
